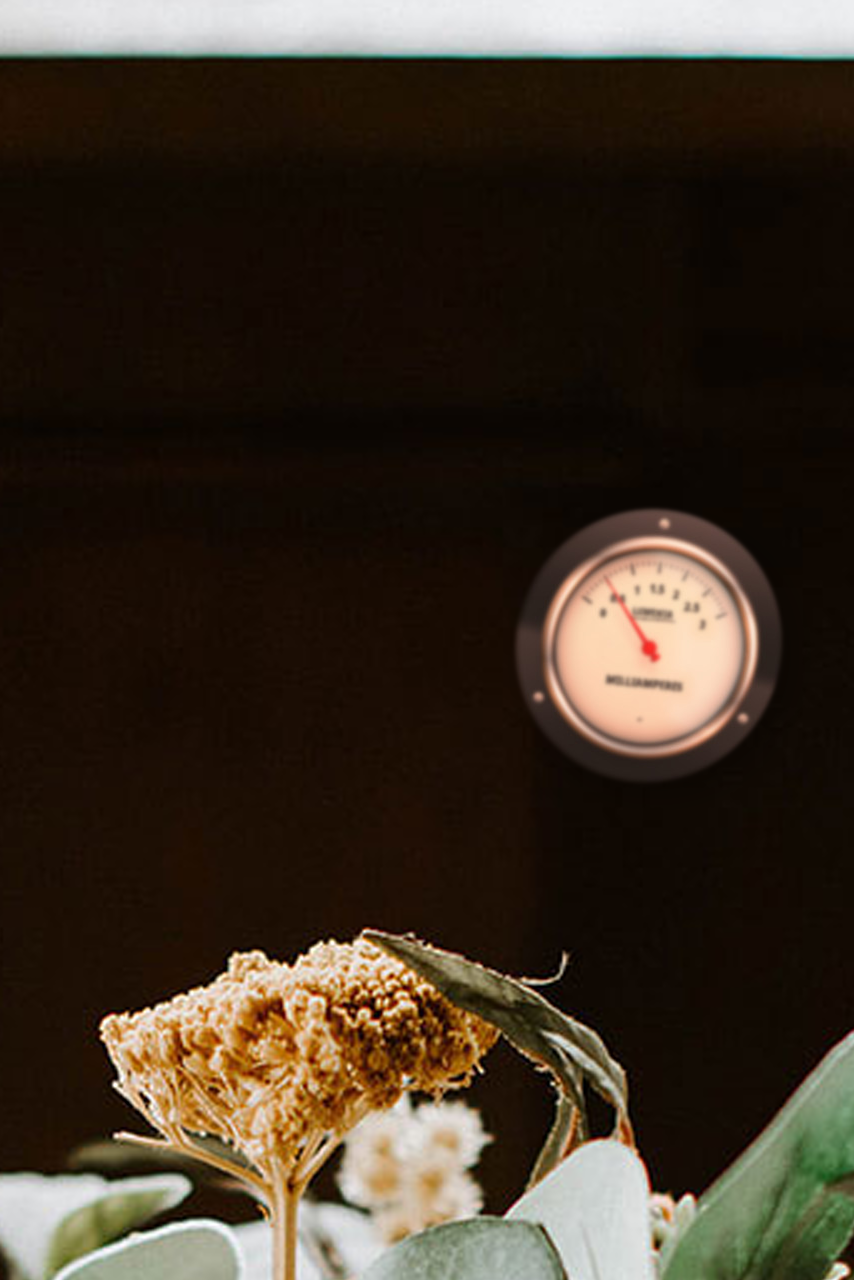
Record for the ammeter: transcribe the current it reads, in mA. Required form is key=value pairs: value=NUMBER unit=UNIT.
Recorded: value=0.5 unit=mA
